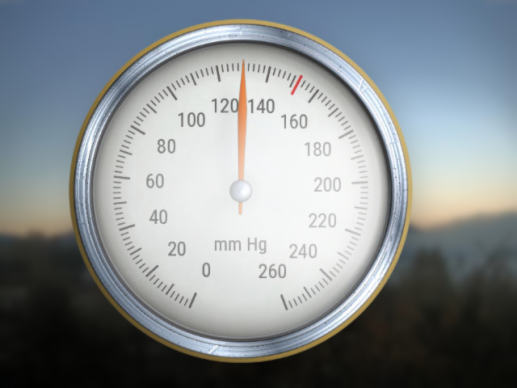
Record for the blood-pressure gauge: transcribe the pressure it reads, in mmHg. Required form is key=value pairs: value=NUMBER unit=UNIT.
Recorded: value=130 unit=mmHg
